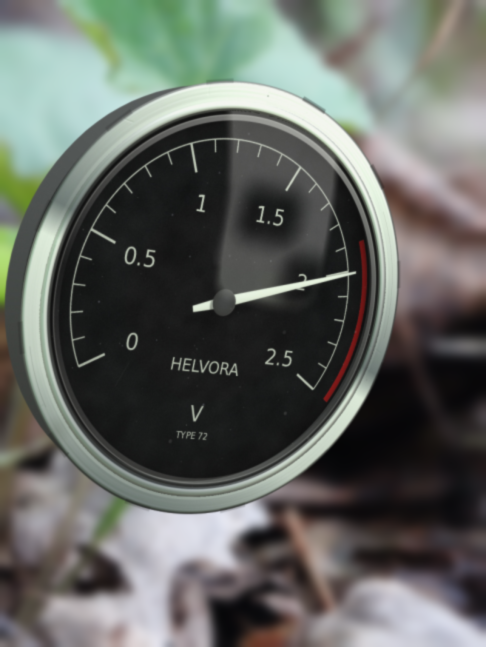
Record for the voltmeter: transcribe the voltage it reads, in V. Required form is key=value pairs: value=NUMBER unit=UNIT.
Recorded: value=2 unit=V
